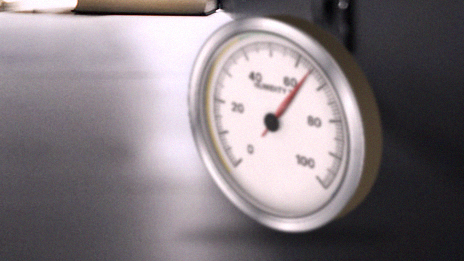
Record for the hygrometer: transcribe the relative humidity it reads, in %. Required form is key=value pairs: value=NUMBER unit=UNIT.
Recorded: value=65 unit=%
